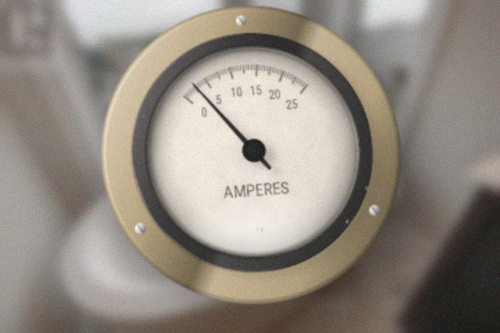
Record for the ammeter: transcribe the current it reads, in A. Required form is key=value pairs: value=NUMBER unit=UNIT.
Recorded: value=2.5 unit=A
